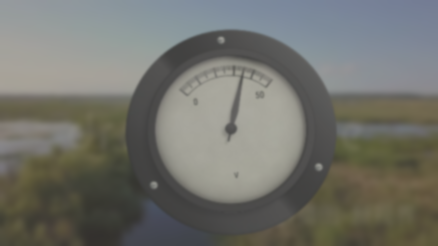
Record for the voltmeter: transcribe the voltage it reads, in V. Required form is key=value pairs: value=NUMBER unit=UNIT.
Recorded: value=35 unit=V
